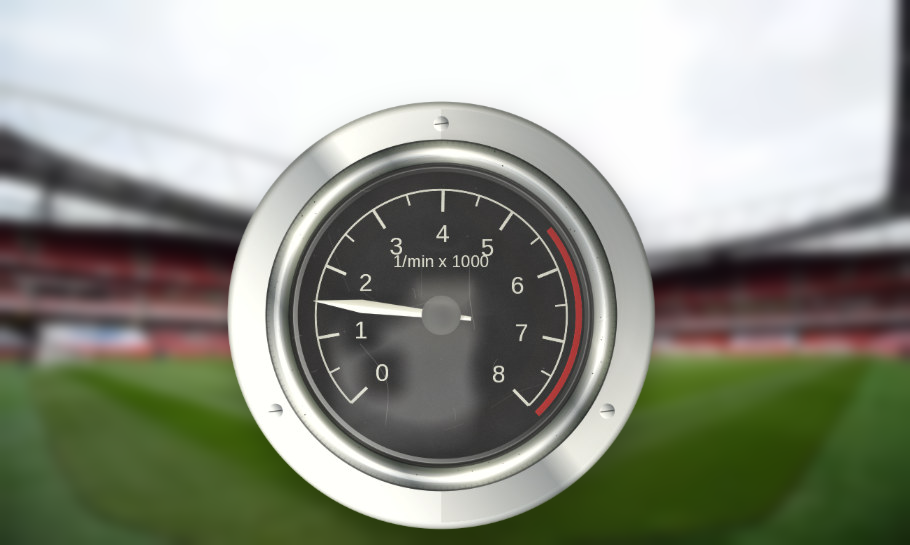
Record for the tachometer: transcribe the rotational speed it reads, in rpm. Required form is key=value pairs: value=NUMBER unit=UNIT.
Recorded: value=1500 unit=rpm
